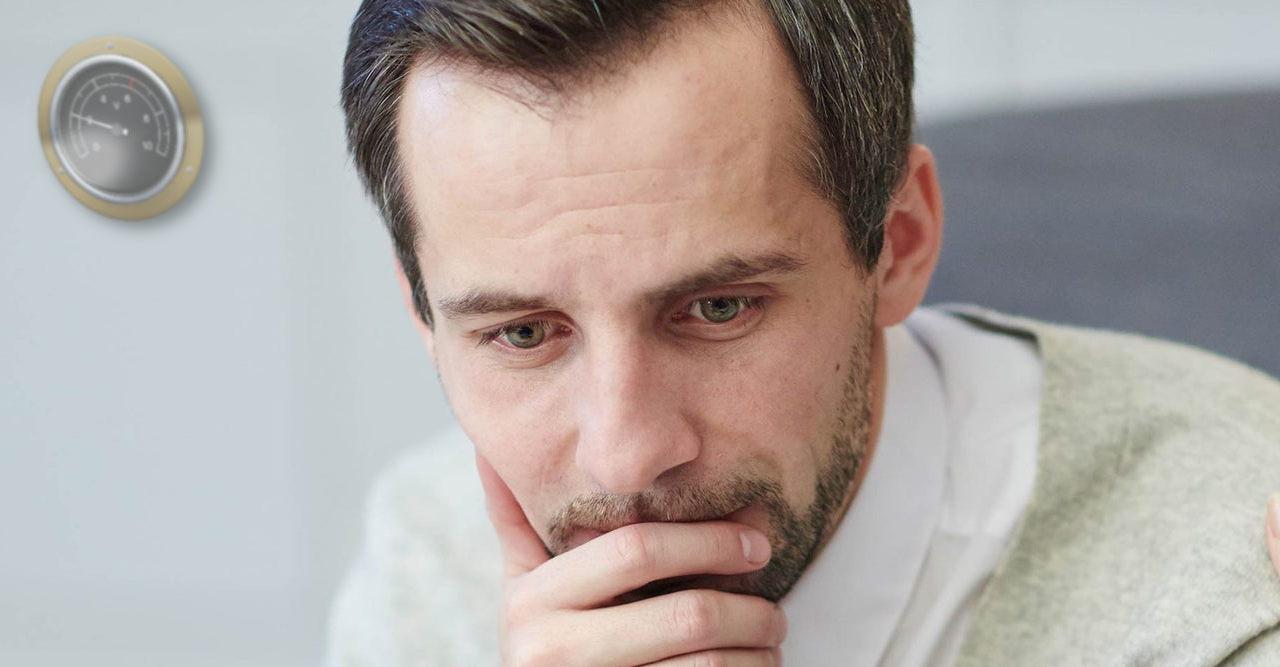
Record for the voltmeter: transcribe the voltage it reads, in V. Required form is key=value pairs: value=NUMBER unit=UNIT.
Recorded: value=2 unit=V
